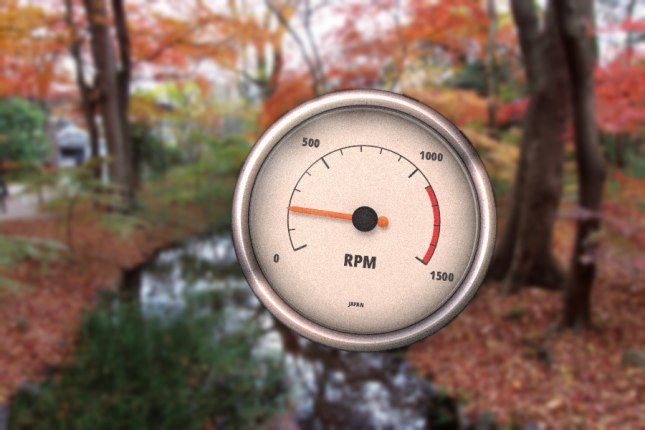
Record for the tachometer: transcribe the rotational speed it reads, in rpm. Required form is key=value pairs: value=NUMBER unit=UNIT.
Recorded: value=200 unit=rpm
